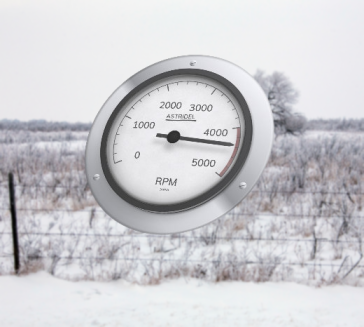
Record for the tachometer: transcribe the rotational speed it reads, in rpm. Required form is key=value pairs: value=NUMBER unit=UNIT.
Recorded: value=4400 unit=rpm
